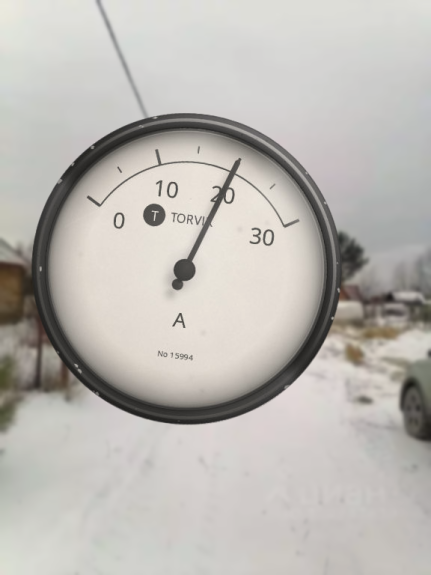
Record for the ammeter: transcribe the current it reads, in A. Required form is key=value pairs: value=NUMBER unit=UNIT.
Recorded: value=20 unit=A
